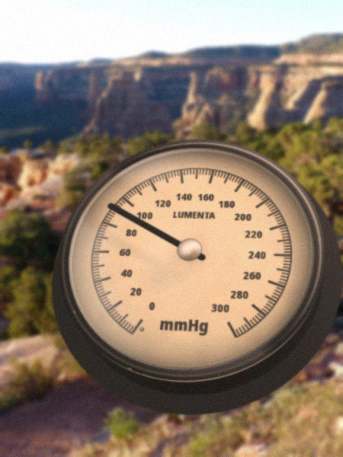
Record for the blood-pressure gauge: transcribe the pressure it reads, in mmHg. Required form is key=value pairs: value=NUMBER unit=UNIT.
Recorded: value=90 unit=mmHg
